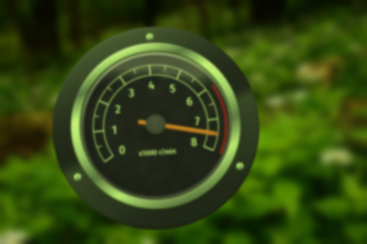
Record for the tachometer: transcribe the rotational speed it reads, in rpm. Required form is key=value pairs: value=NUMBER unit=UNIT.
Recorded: value=7500 unit=rpm
